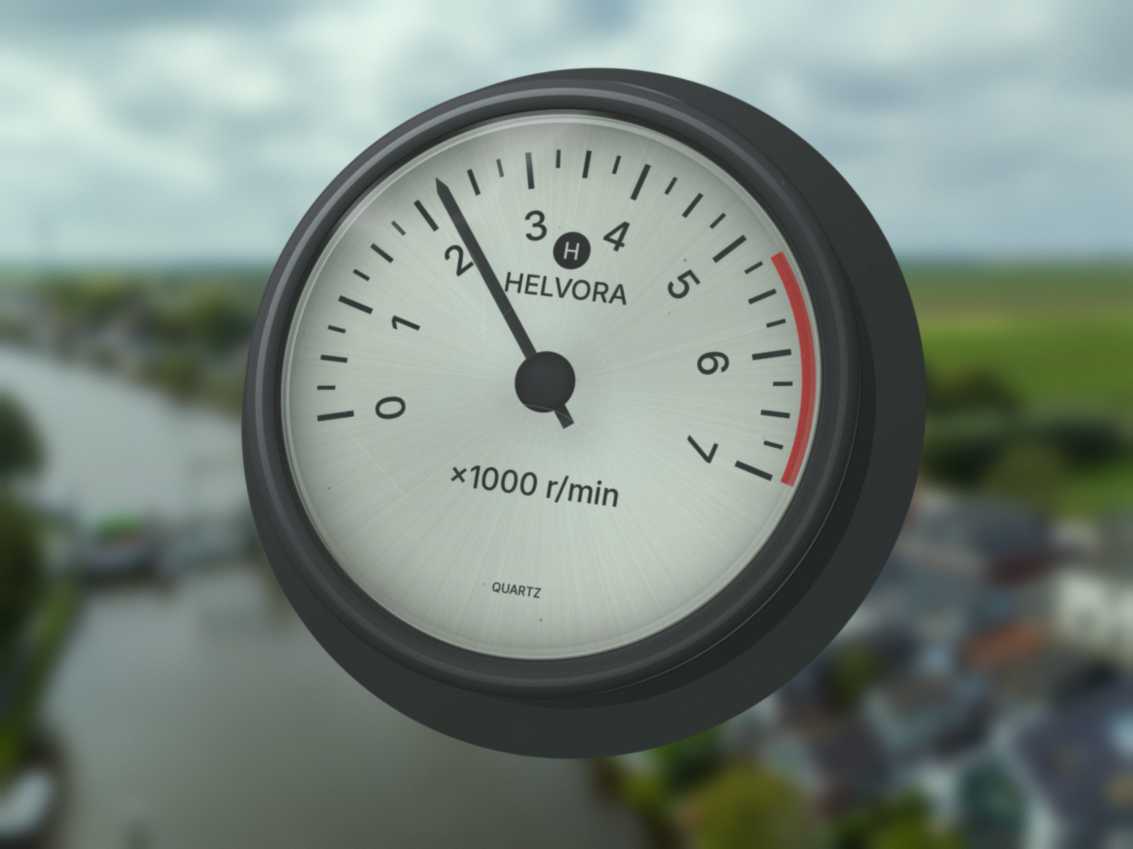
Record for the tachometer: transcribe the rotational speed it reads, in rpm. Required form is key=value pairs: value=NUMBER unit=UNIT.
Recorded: value=2250 unit=rpm
